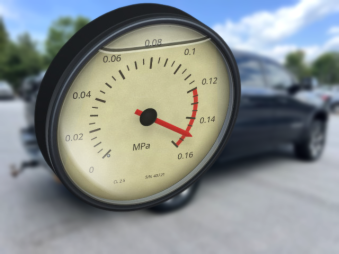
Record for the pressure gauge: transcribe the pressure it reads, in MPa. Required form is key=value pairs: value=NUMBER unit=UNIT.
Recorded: value=0.15 unit=MPa
